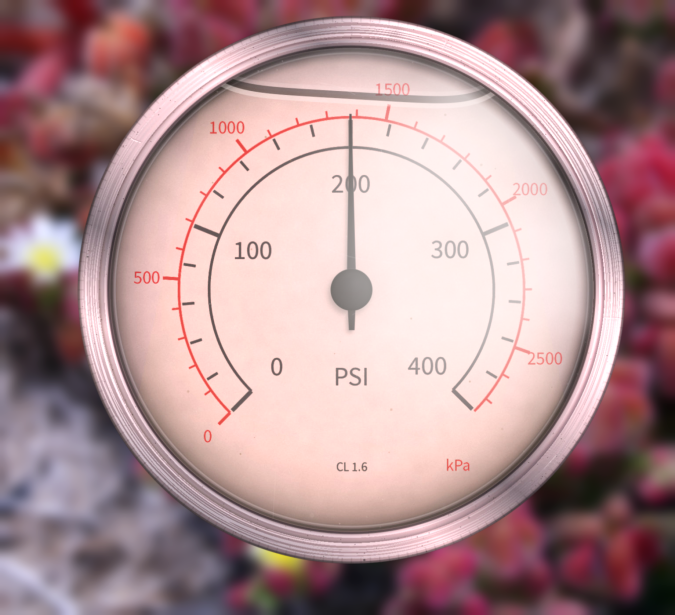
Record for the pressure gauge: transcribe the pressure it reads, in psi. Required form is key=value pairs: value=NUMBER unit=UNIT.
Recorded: value=200 unit=psi
